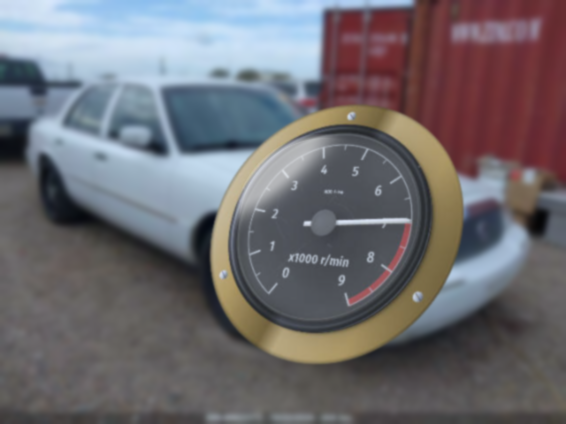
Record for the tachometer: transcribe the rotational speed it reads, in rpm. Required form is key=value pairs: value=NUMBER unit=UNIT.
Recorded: value=7000 unit=rpm
